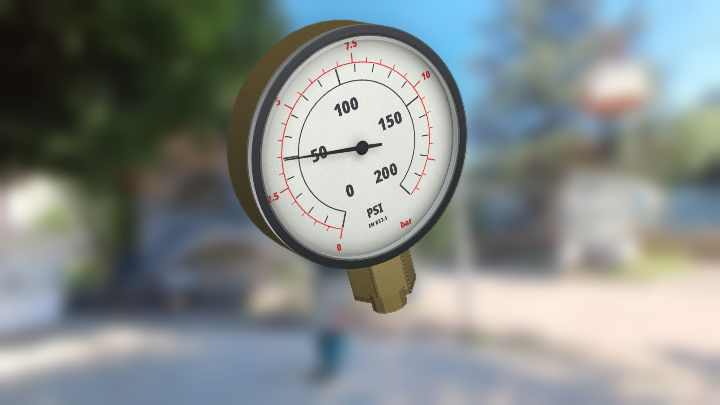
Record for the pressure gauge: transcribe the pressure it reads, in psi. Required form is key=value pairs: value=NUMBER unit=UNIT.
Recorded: value=50 unit=psi
